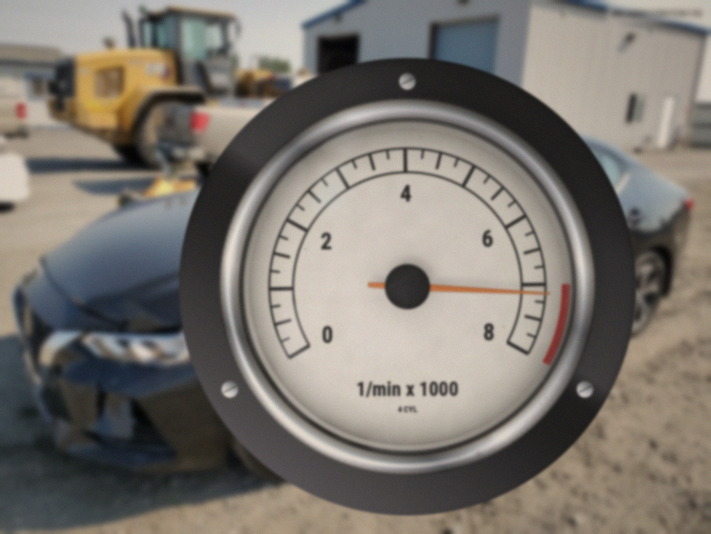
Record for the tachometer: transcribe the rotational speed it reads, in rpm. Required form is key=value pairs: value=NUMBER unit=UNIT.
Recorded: value=7125 unit=rpm
